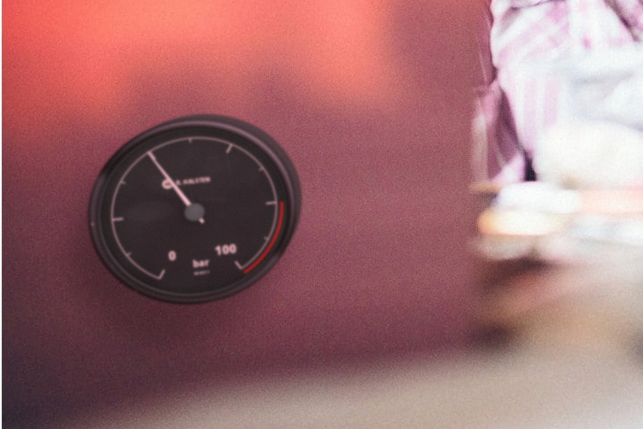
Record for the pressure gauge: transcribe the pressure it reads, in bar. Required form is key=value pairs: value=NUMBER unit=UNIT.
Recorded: value=40 unit=bar
